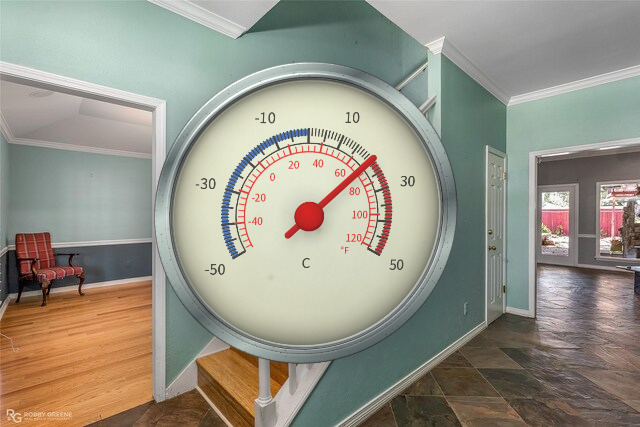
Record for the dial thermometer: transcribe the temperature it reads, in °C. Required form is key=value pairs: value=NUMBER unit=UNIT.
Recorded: value=20 unit=°C
